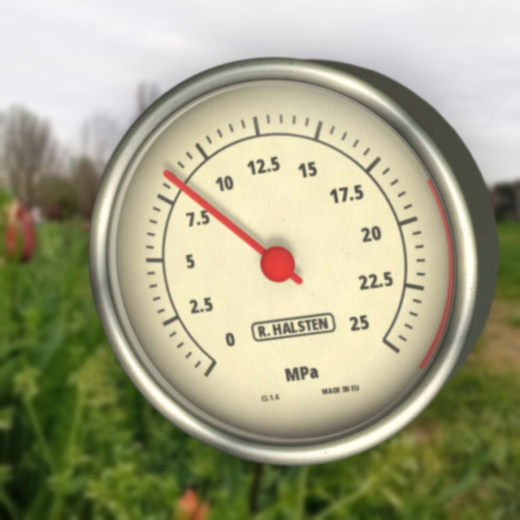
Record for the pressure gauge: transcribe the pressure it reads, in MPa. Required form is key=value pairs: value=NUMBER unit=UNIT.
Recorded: value=8.5 unit=MPa
